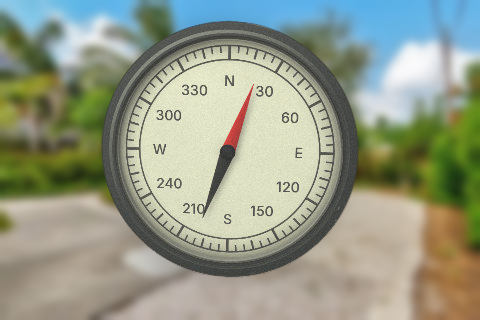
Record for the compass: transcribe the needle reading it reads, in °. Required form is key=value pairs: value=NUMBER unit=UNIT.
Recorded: value=20 unit=°
